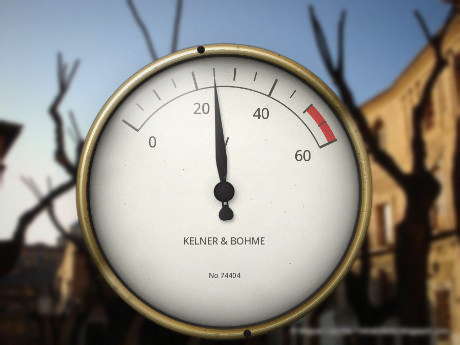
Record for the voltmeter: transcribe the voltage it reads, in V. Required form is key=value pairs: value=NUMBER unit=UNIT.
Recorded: value=25 unit=V
